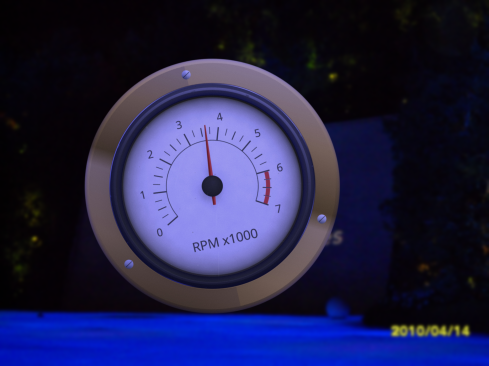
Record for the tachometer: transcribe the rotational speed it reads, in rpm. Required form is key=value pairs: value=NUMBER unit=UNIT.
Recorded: value=3625 unit=rpm
